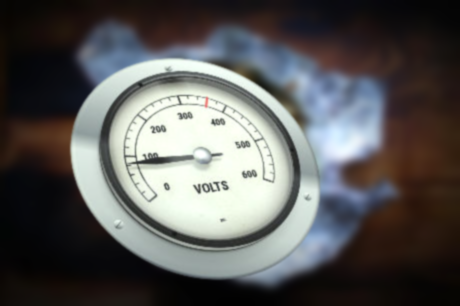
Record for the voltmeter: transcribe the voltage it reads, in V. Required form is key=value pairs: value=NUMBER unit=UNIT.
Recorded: value=80 unit=V
